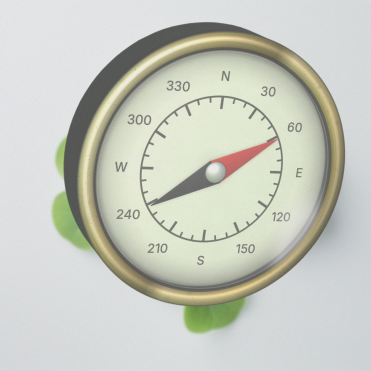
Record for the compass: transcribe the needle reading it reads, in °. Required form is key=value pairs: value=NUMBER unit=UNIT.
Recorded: value=60 unit=°
